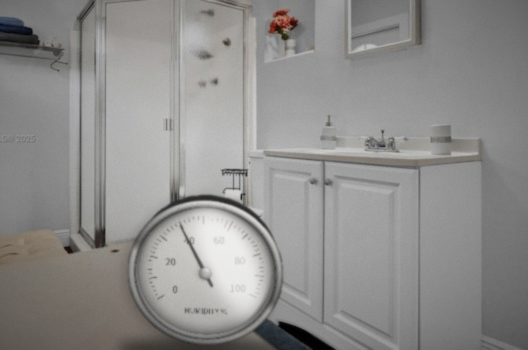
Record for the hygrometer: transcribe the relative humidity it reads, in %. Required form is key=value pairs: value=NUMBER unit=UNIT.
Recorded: value=40 unit=%
